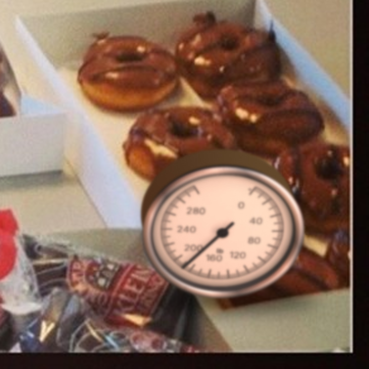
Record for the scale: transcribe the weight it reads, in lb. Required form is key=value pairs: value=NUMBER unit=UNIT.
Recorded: value=190 unit=lb
